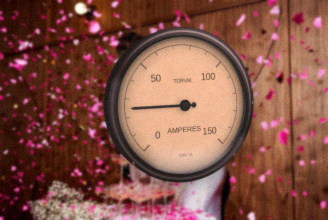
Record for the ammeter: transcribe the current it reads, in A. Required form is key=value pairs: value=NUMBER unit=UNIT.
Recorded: value=25 unit=A
